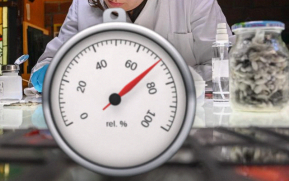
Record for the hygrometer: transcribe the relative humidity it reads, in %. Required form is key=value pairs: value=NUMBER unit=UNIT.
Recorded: value=70 unit=%
